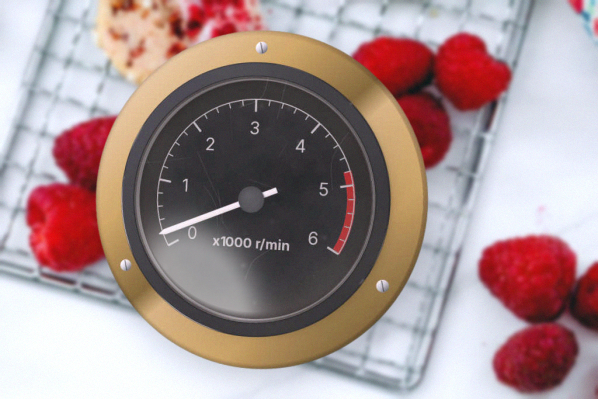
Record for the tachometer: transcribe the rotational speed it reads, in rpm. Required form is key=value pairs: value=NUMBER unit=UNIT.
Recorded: value=200 unit=rpm
